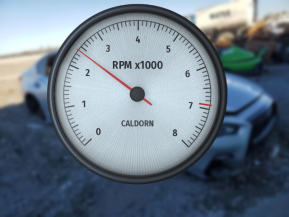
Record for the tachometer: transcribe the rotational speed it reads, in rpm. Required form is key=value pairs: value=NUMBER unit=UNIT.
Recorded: value=2400 unit=rpm
